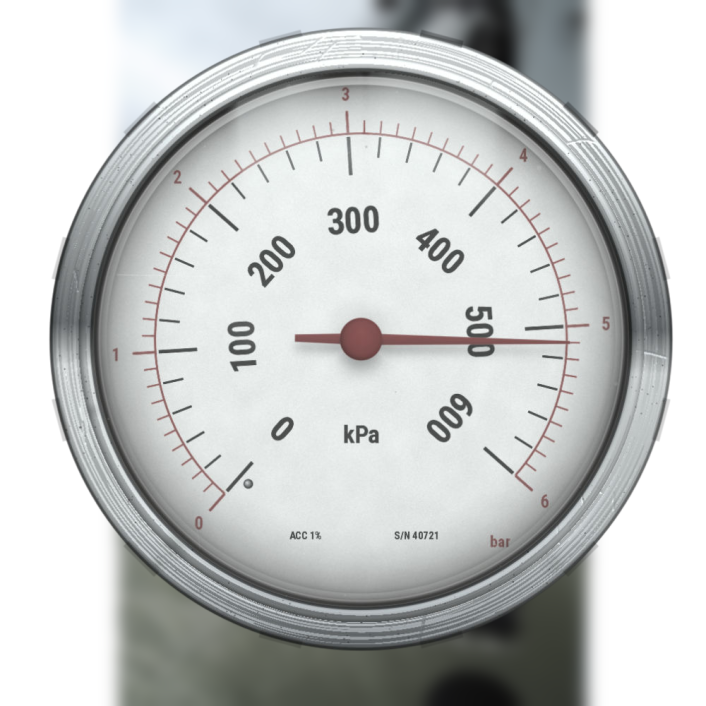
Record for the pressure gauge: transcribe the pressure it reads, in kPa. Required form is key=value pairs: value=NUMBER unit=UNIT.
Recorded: value=510 unit=kPa
